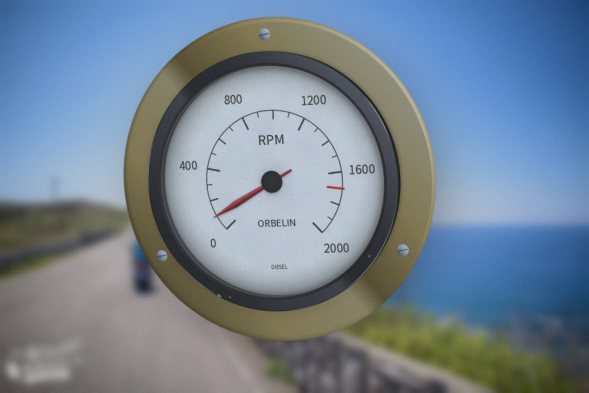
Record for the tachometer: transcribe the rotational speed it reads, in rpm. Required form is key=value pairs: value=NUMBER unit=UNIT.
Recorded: value=100 unit=rpm
